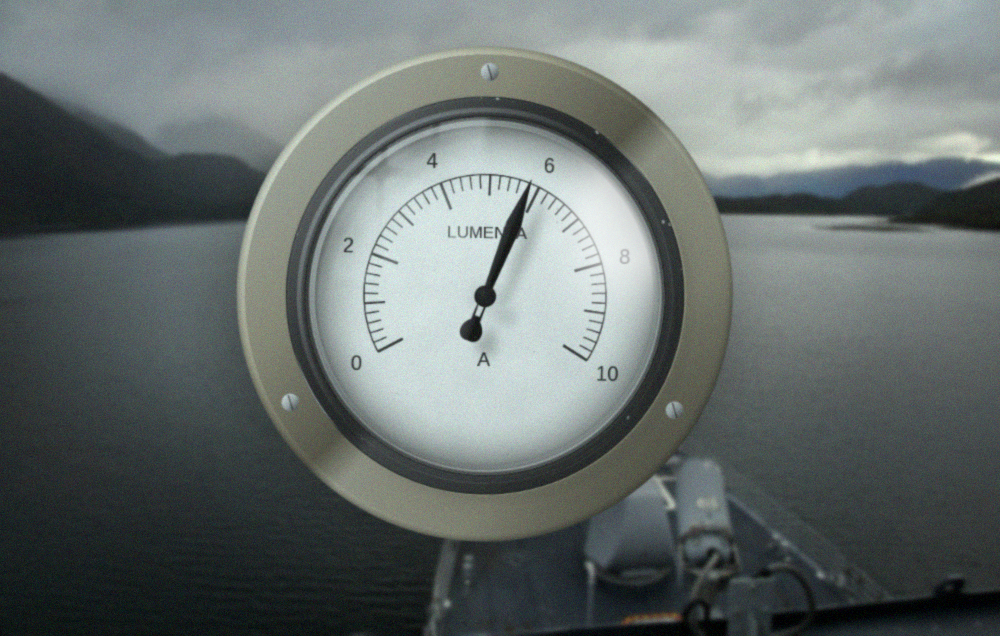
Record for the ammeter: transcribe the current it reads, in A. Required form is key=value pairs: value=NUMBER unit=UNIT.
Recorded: value=5.8 unit=A
